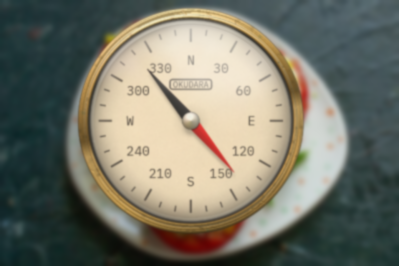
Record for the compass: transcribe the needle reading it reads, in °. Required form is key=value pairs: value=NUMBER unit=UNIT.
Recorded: value=140 unit=°
